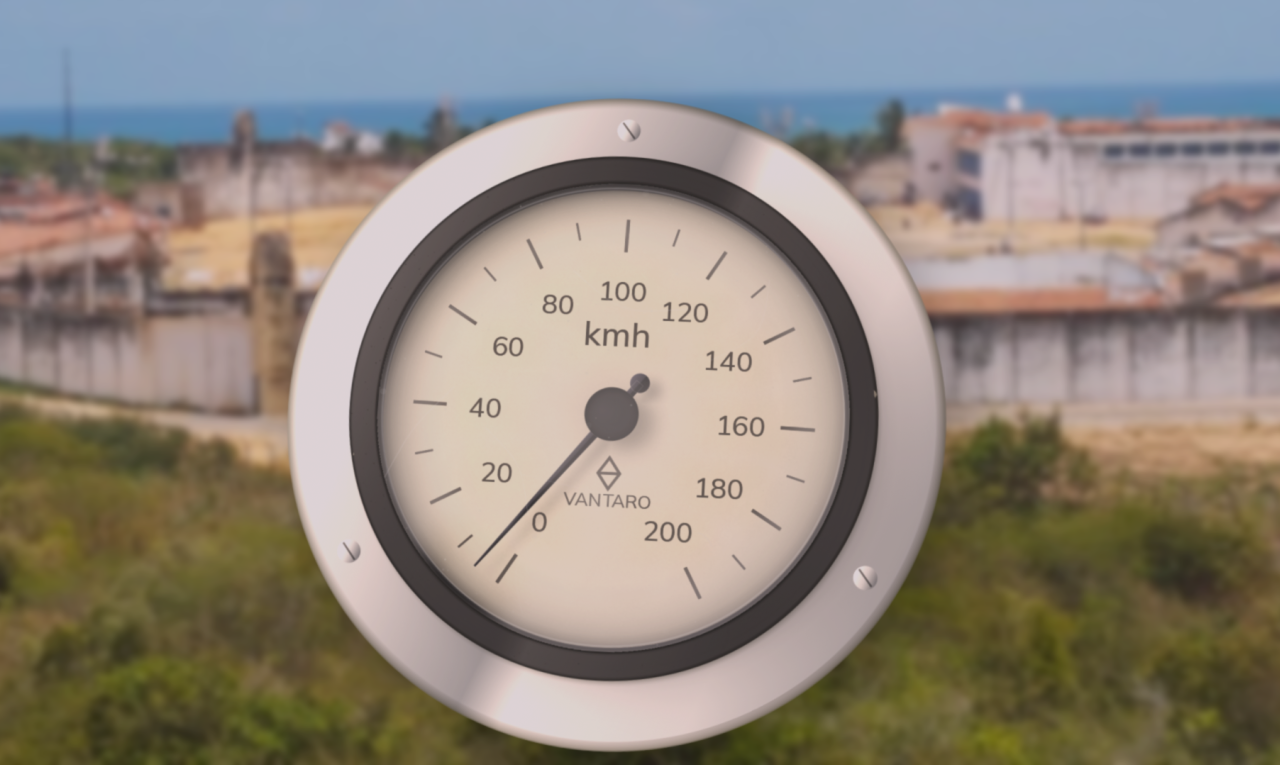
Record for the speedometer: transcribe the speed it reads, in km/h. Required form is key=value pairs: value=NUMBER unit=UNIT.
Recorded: value=5 unit=km/h
